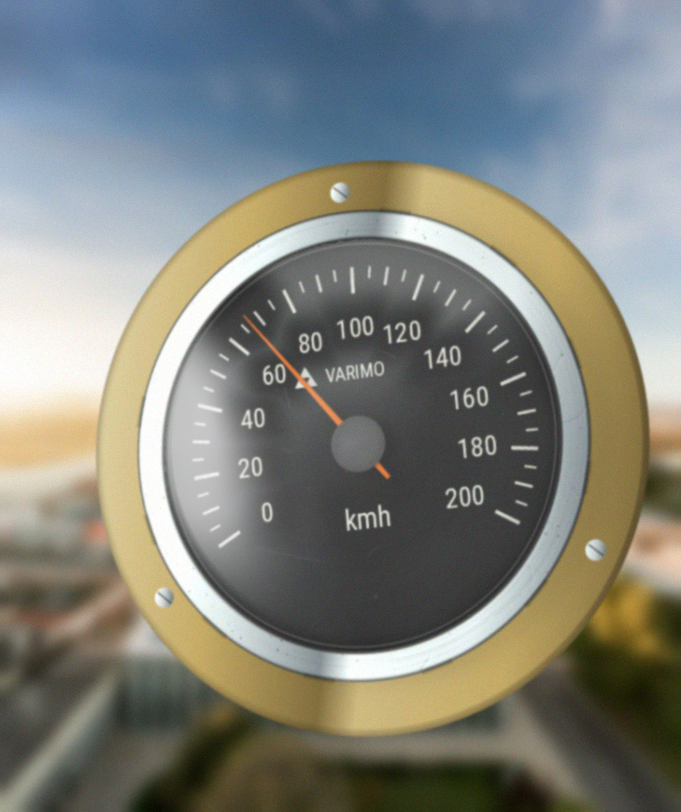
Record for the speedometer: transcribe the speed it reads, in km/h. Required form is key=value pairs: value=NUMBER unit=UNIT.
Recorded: value=67.5 unit=km/h
